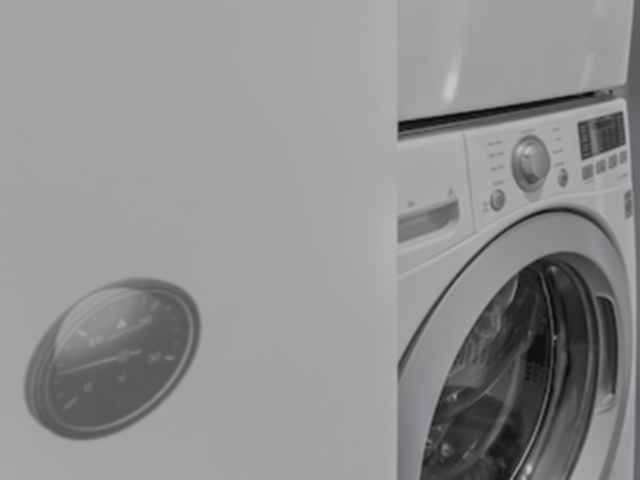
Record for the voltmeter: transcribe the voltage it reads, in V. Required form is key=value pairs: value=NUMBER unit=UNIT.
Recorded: value=5 unit=V
